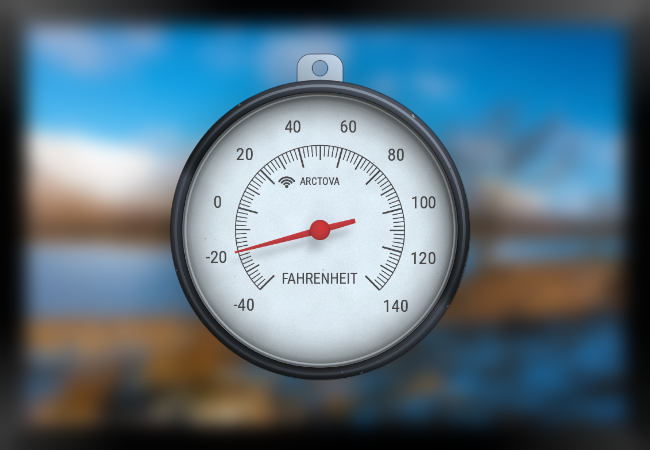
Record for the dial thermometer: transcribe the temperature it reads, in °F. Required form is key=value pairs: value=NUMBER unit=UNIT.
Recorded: value=-20 unit=°F
